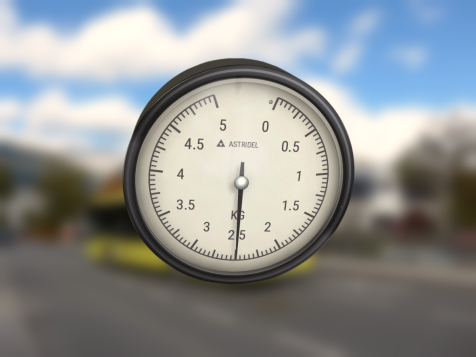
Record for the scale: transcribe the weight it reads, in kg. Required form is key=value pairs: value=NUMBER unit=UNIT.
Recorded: value=2.5 unit=kg
